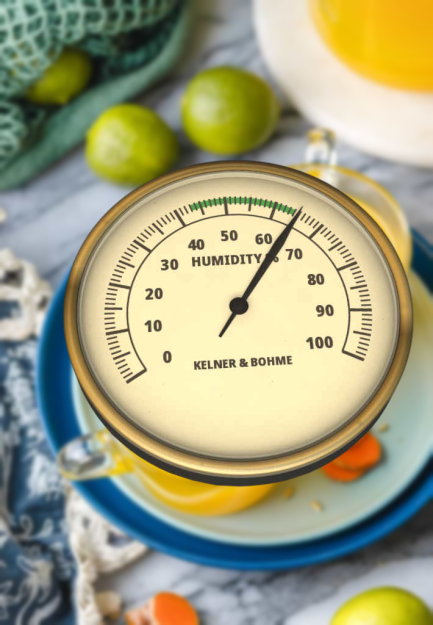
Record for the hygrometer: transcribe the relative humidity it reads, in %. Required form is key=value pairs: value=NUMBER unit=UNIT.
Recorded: value=65 unit=%
